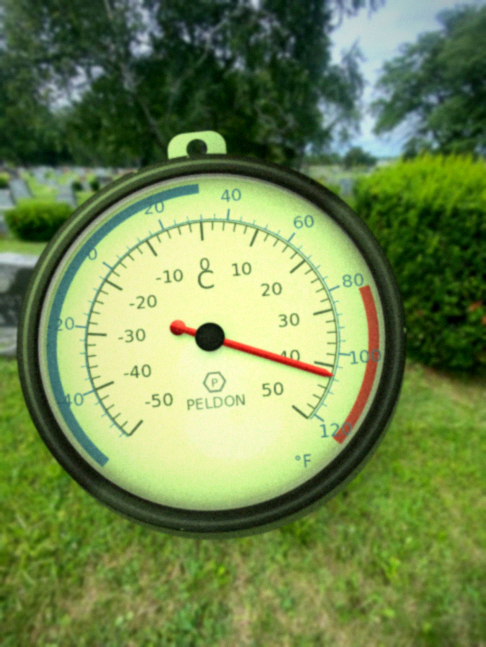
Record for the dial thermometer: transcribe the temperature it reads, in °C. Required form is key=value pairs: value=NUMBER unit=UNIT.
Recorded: value=42 unit=°C
